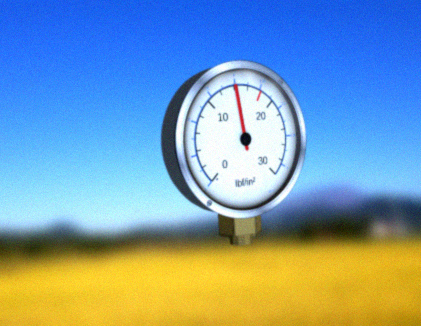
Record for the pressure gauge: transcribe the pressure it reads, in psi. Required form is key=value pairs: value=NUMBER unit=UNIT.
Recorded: value=14 unit=psi
